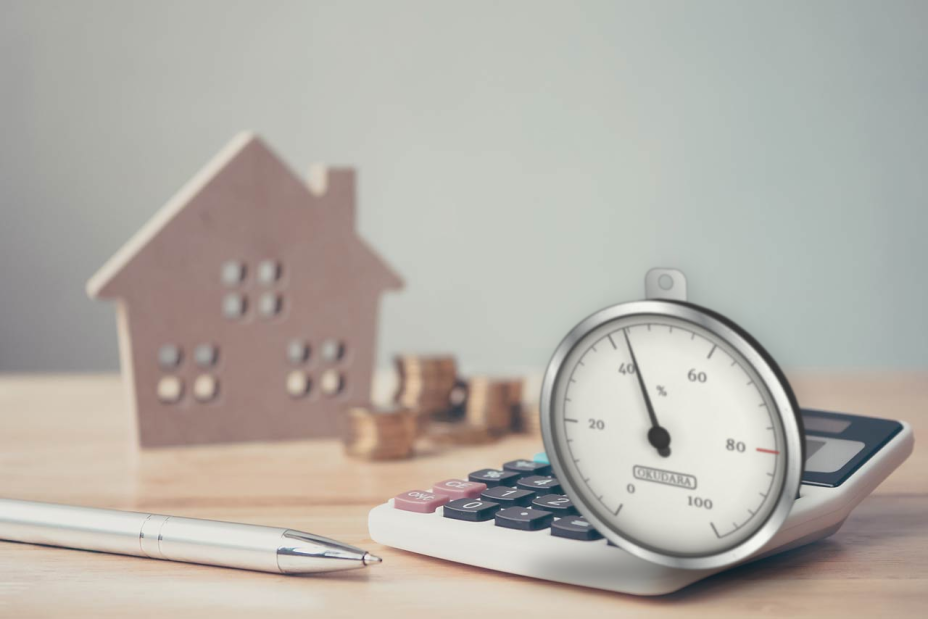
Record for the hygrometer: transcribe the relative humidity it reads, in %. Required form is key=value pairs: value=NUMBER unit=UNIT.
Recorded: value=44 unit=%
